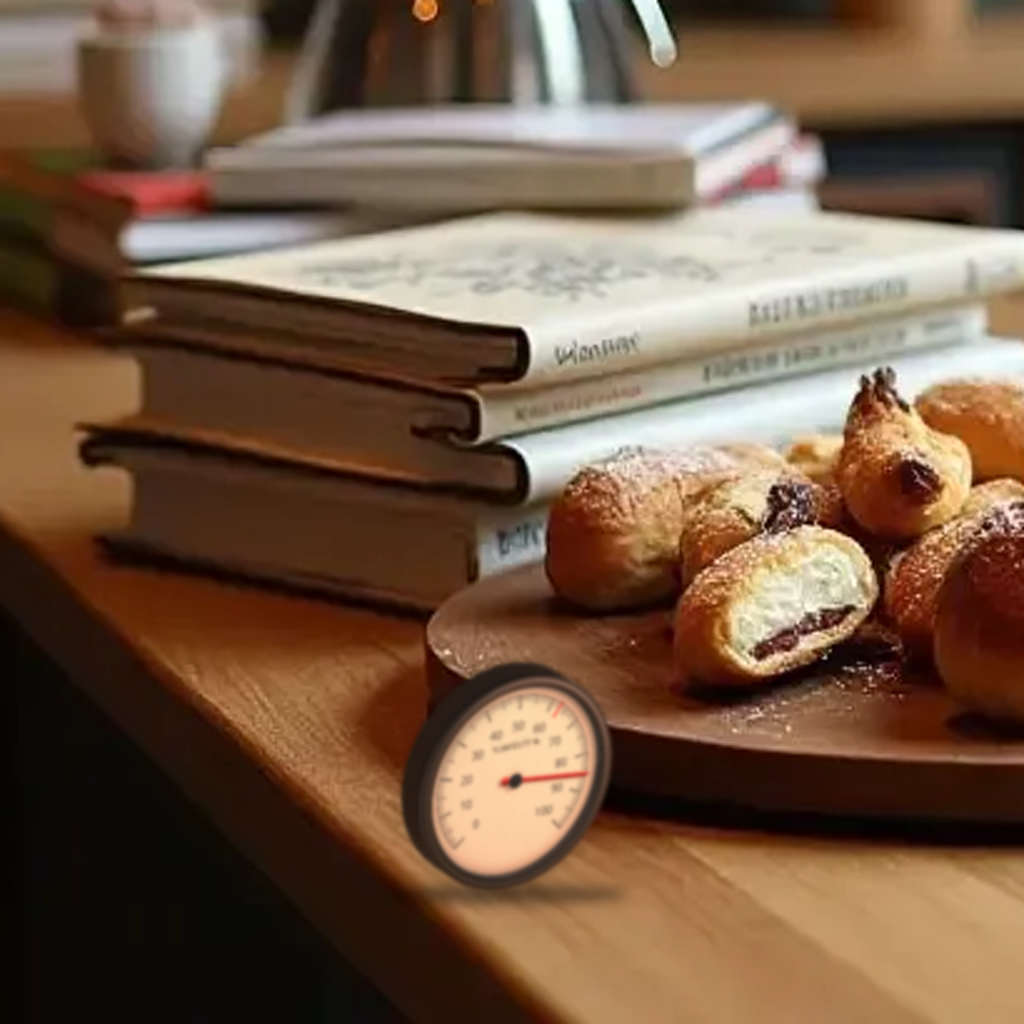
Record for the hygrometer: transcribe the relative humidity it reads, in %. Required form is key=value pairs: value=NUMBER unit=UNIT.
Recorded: value=85 unit=%
